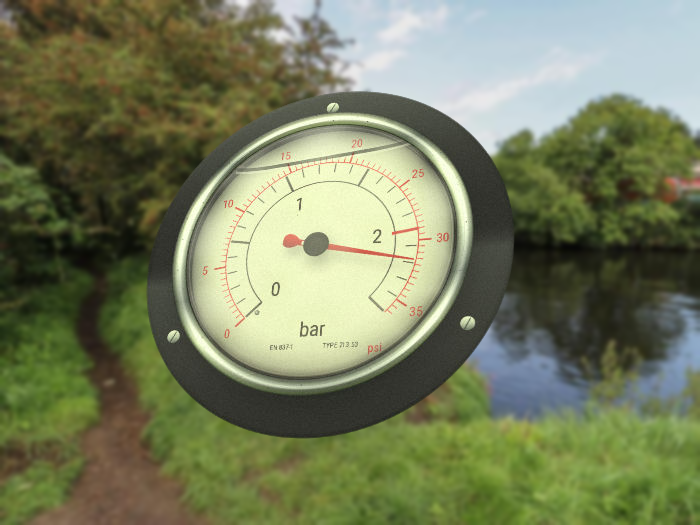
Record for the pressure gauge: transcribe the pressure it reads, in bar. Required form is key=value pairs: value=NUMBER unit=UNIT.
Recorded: value=2.2 unit=bar
